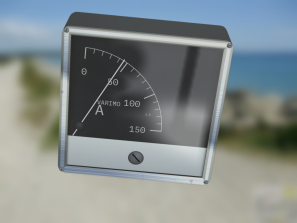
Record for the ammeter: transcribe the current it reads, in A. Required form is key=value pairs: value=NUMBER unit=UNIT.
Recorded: value=45 unit=A
